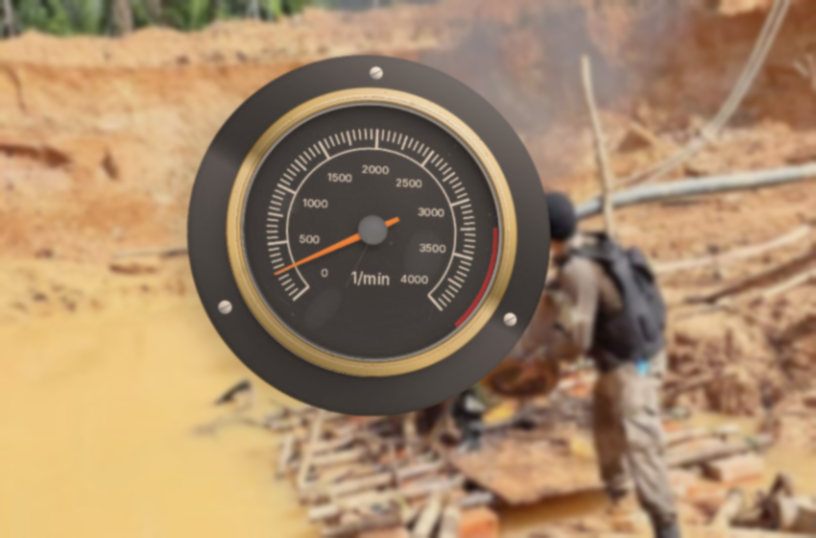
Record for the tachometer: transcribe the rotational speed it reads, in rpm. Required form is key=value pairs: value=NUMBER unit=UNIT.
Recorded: value=250 unit=rpm
